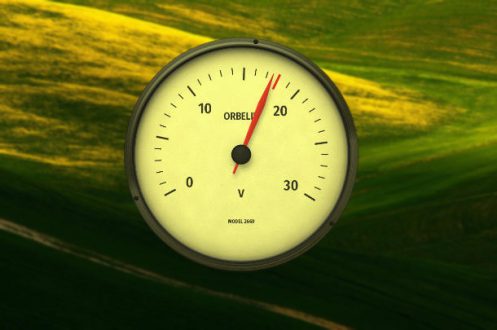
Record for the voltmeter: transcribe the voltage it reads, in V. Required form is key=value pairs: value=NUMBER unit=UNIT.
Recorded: value=17.5 unit=V
